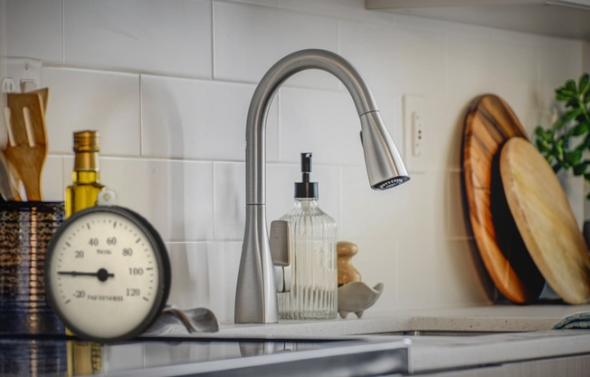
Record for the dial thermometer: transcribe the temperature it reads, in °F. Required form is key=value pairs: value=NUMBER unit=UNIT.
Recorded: value=0 unit=°F
